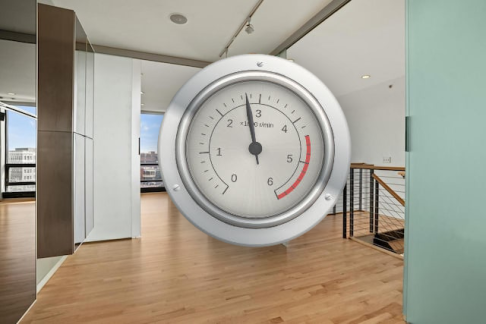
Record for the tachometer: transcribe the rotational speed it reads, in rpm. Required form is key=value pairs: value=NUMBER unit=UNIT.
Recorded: value=2700 unit=rpm
